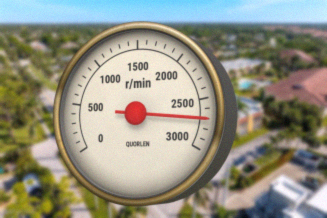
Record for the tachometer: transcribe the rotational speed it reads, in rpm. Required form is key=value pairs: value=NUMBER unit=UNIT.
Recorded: value=2700 unit=rpm
